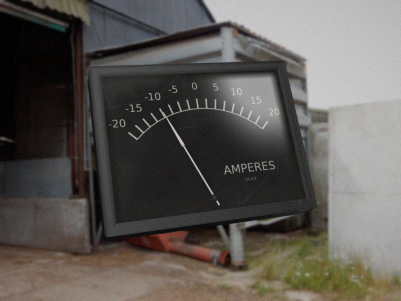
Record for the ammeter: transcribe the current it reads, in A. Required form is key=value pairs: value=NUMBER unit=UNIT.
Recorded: value=-10 unit=A
